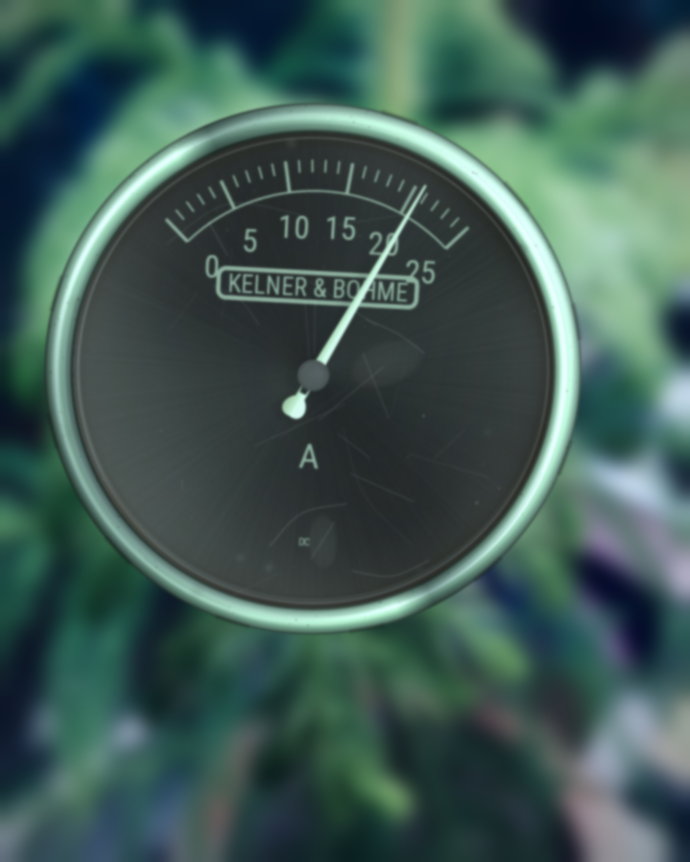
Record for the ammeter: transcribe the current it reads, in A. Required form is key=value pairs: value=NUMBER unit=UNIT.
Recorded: value=20.5 unit=A
